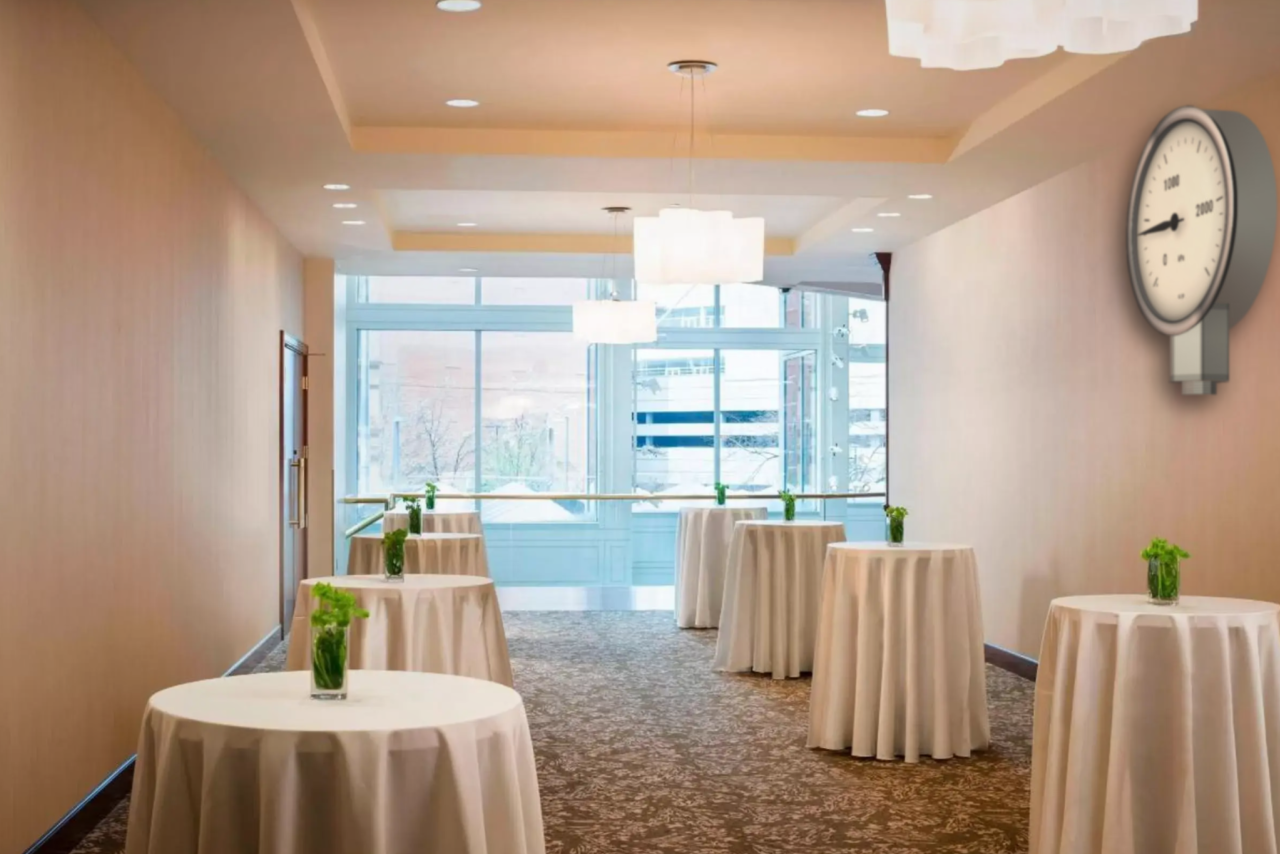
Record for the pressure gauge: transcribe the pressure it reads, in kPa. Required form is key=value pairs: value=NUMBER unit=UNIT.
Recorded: value=400 unit=kPa
